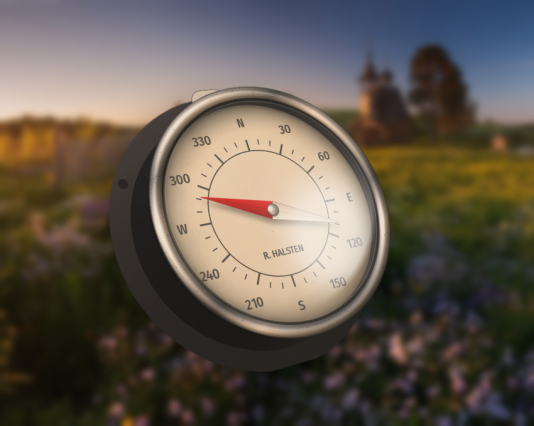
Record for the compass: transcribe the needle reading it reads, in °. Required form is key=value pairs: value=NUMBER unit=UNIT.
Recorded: value=290 unit=°
